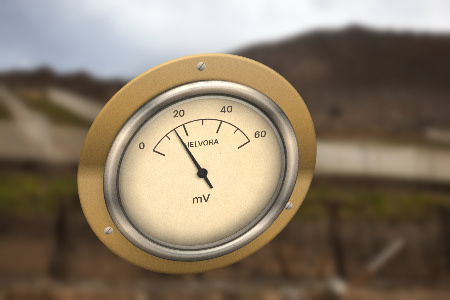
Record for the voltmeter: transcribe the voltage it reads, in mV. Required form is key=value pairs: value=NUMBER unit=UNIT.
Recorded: value=15 unit=mV
